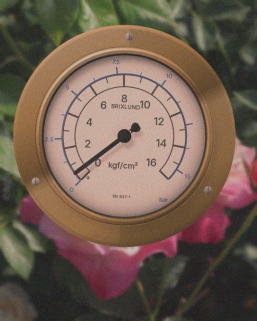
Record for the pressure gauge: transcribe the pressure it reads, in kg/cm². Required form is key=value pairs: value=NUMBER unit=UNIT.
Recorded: value=0.5 unit=kg/cm²
